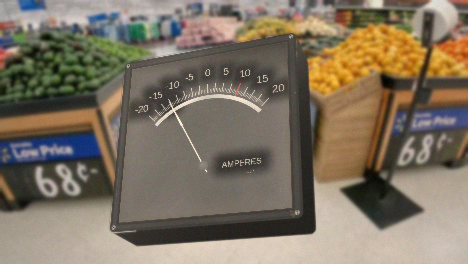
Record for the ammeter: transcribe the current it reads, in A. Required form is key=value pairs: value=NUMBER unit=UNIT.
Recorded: value=-12.5 unit=A
